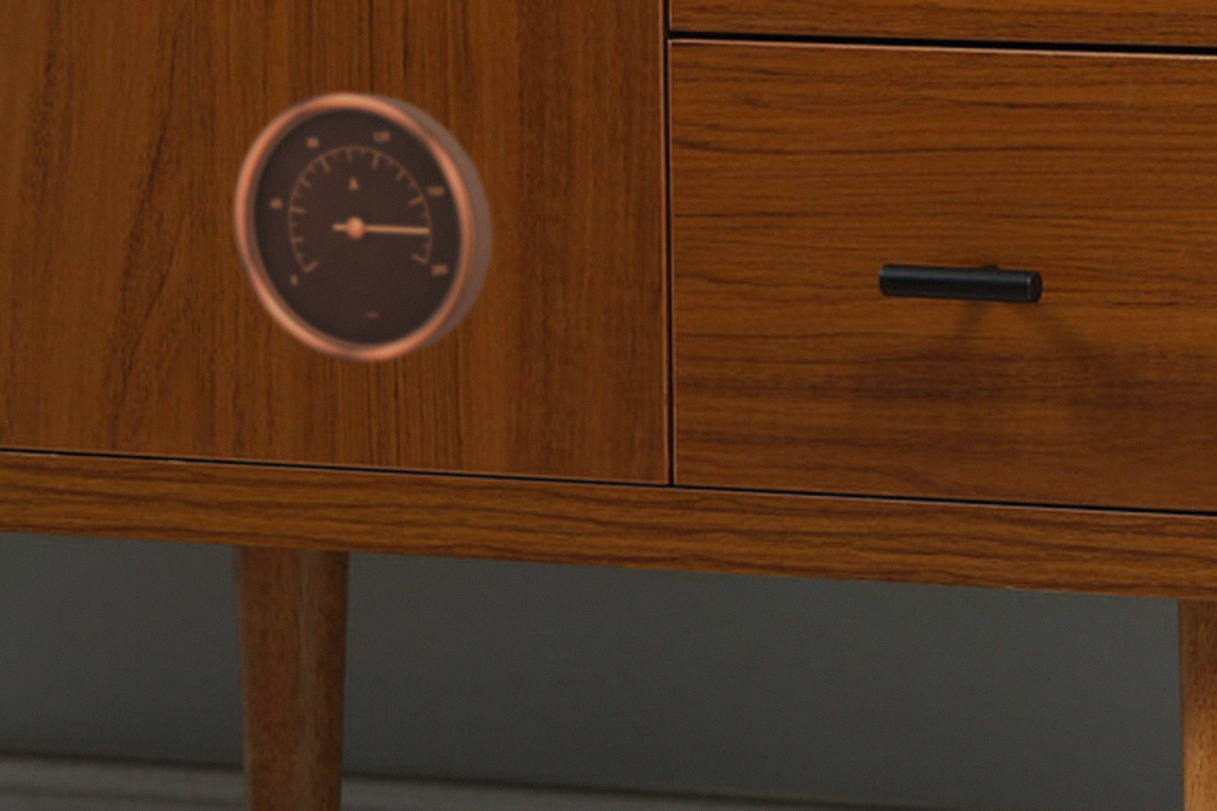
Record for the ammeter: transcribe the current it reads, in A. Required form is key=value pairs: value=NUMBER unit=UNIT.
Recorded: value=180 unit=A
